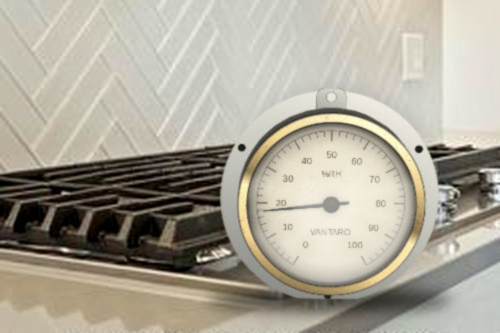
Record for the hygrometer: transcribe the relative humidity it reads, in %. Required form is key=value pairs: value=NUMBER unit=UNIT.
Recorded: value=18 unit=%
